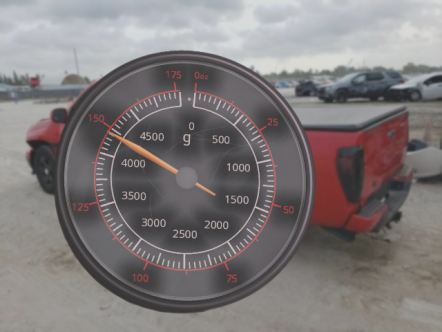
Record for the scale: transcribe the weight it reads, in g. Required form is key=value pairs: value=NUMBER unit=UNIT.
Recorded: value=4200 unit=g
